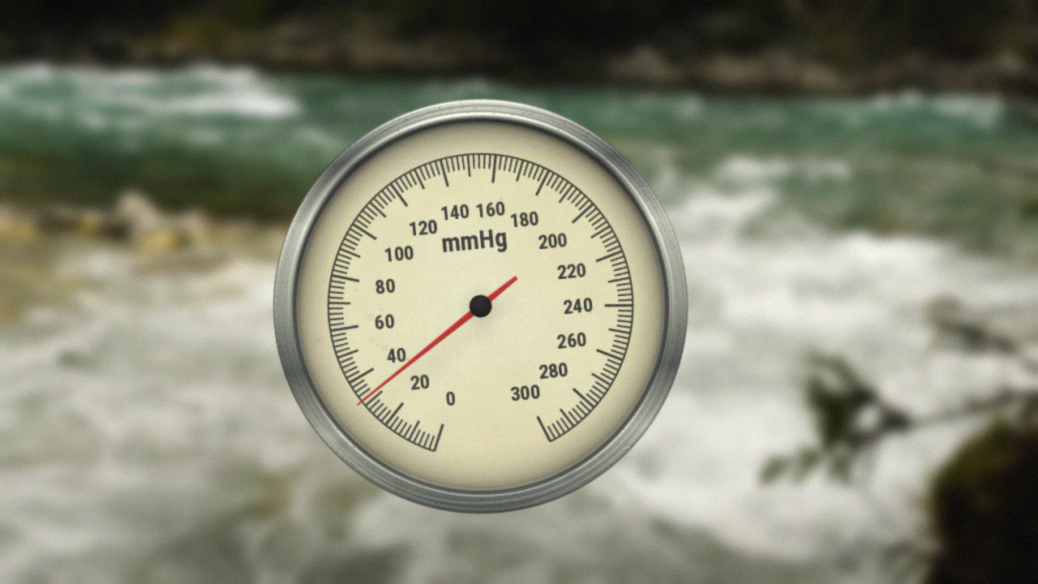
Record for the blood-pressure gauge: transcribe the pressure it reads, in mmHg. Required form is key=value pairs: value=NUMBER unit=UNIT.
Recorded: value=32 unit=mmHg
